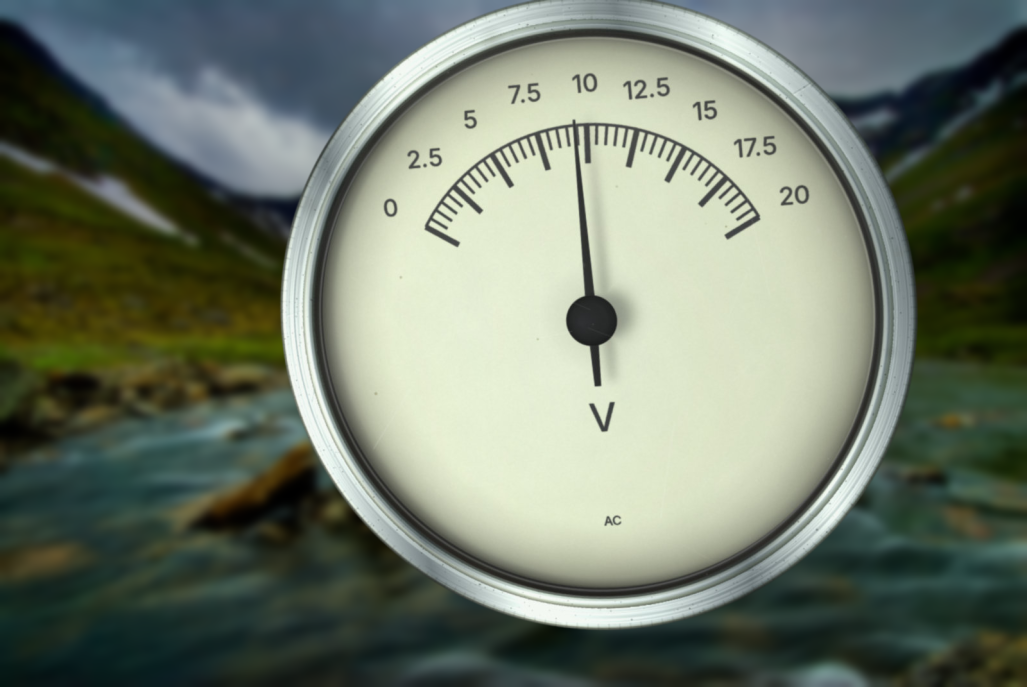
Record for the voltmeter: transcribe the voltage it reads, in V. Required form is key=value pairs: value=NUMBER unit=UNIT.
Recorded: value=9.5 unit=V
